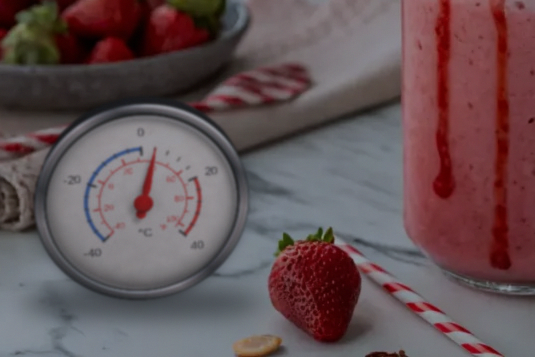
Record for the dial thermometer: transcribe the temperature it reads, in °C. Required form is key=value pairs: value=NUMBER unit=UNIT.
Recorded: value=4 unit=°C
